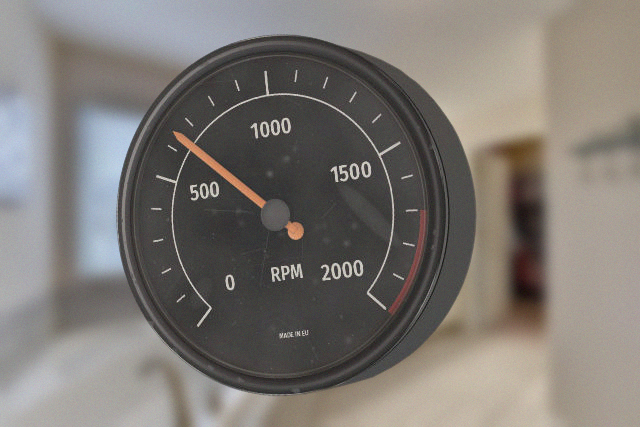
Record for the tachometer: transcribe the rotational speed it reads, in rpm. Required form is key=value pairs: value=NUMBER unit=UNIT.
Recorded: value=650 unit=rpm
